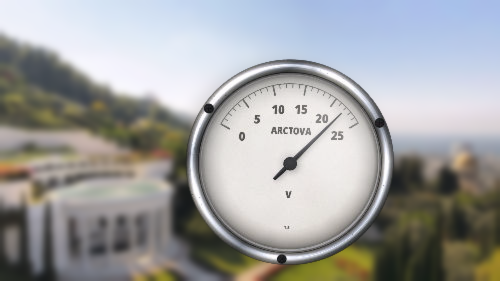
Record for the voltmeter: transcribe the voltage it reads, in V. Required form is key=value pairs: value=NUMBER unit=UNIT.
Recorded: value=22 unit=V
